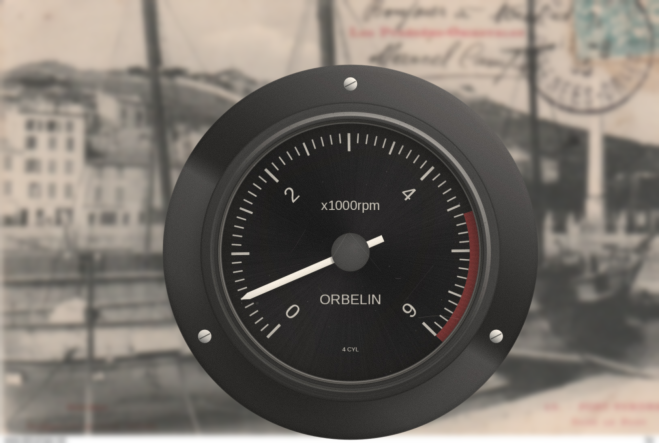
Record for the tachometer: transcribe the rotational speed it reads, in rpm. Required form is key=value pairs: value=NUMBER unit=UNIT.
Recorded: value=500 unit=rpm
